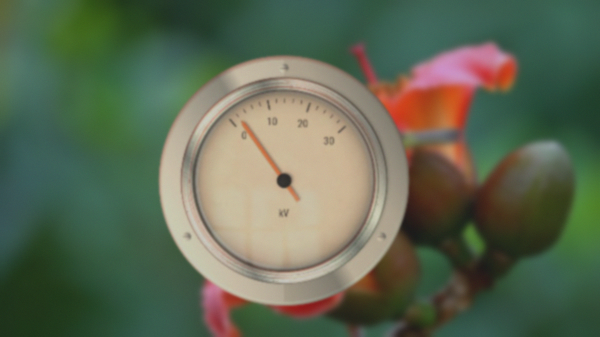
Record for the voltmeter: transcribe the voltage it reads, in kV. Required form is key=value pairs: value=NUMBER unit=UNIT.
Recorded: value=2 unit=kV
